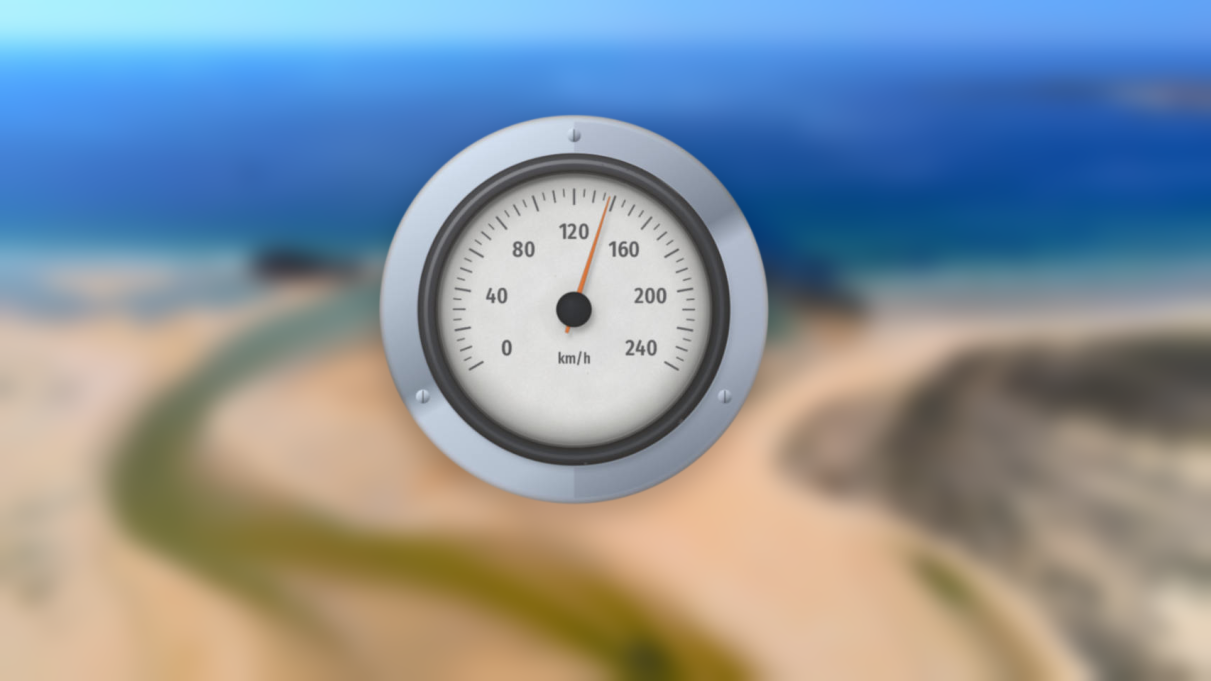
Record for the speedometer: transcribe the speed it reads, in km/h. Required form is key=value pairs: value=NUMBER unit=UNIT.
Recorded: value=137.5 unit=km/h
